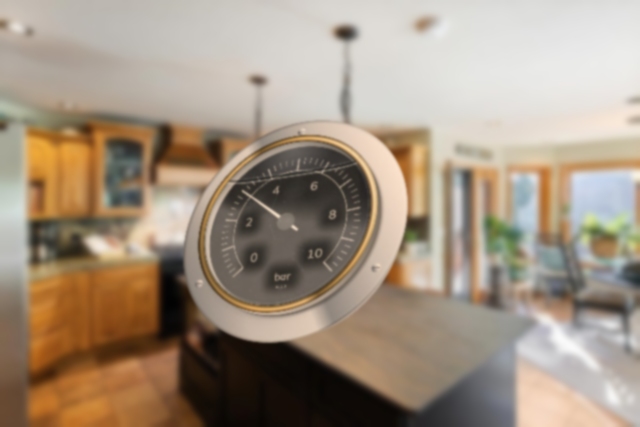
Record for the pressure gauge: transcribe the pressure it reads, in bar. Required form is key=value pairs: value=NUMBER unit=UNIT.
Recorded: value=3 unit=bar
